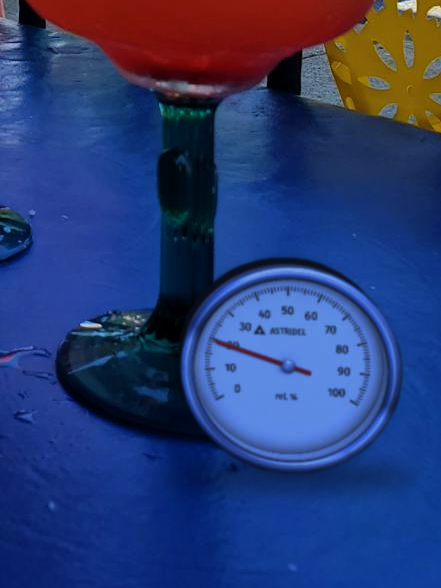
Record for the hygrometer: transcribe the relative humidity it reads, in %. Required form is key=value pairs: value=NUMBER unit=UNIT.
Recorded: value=20 unit=%
